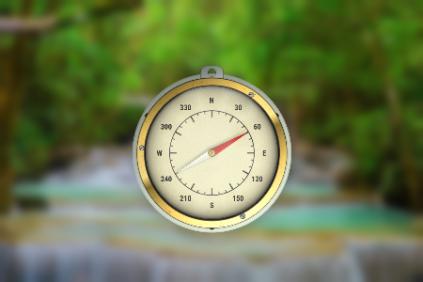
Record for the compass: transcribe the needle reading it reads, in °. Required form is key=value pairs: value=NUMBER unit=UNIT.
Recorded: value=60 unit=°
